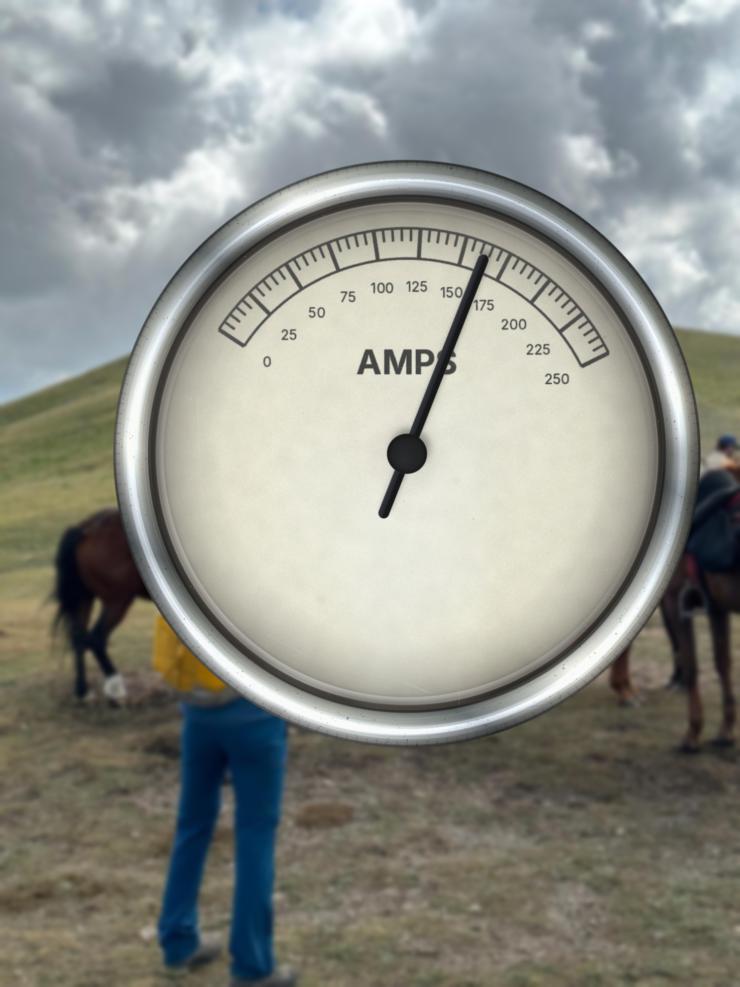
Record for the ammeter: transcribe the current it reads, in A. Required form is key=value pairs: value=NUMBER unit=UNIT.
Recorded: value=162.5 unit=A
